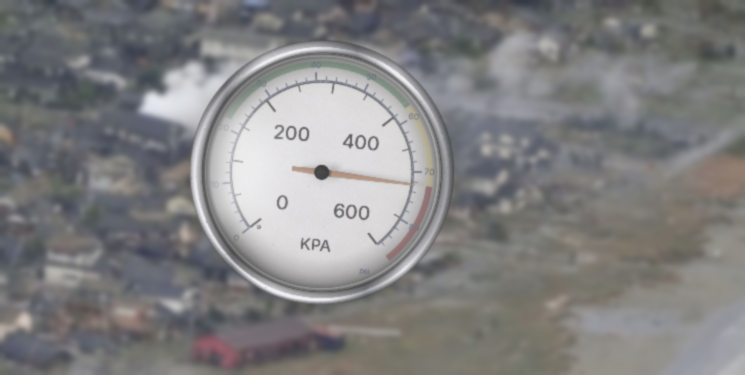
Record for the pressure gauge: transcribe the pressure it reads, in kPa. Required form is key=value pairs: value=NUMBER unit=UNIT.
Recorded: value=500 unit=kPa
